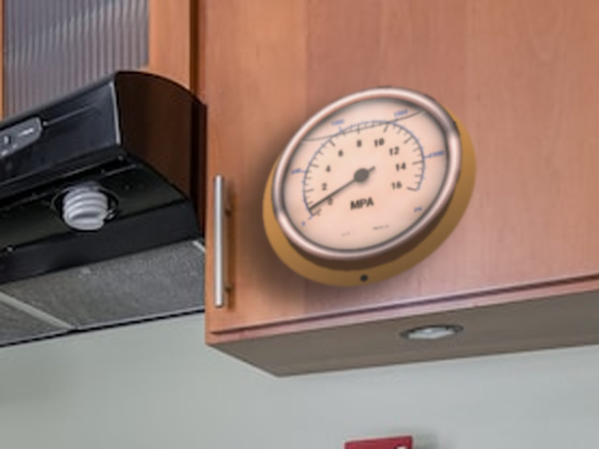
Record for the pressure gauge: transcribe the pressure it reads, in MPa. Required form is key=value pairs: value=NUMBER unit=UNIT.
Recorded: value=0.5 unit=MPa
